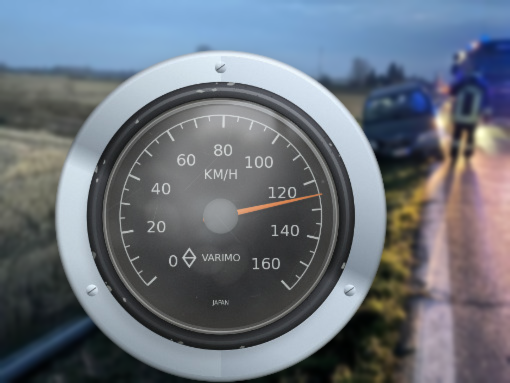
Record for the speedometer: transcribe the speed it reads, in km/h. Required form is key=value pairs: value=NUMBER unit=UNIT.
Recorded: value=125 unit=km/h
